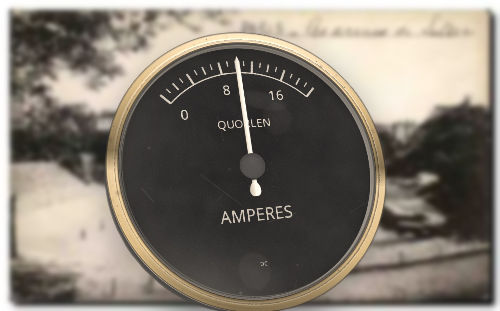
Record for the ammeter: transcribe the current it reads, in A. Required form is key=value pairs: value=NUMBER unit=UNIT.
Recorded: value=10 unit=A
